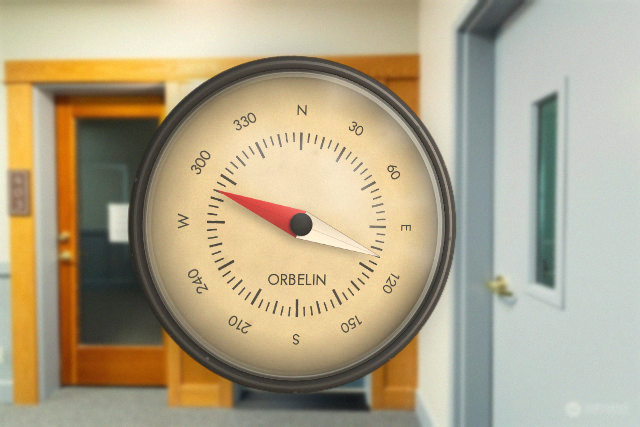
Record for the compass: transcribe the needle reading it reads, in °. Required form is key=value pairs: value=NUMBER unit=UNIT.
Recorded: value=290 unit=°
